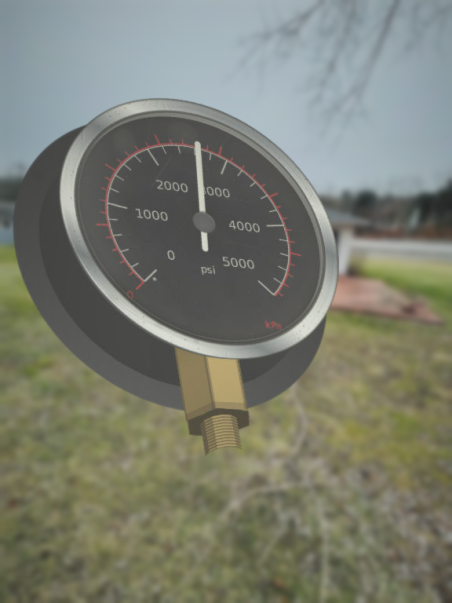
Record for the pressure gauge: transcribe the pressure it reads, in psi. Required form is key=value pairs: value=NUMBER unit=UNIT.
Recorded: value=2600 unit=psi
